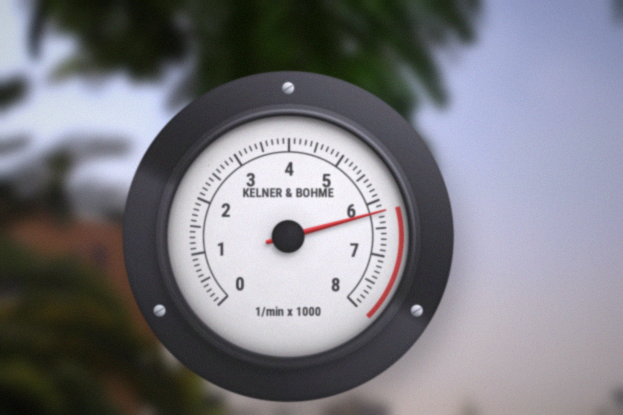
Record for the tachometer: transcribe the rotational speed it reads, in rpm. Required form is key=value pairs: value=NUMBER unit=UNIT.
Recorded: value=6200 unit=rpm
